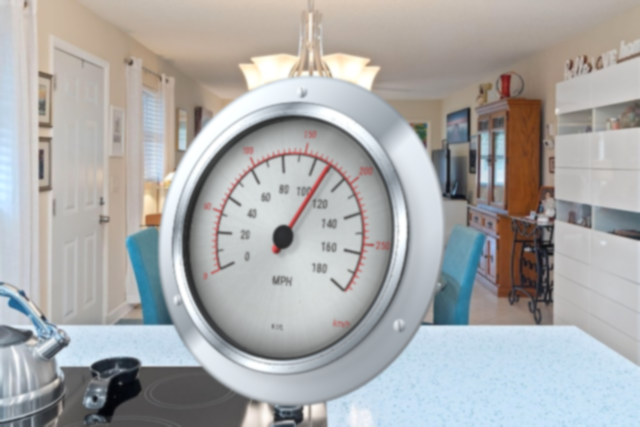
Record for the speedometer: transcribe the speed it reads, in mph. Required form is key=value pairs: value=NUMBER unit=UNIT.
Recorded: value=110 unit=mph
